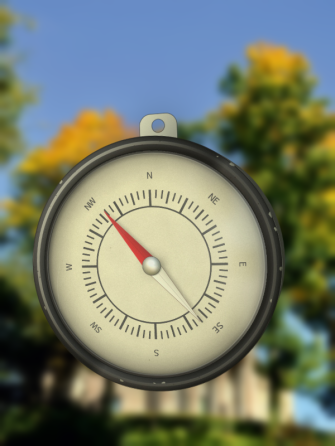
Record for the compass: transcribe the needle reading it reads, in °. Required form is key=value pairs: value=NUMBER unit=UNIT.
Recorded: value=320 unit=°
